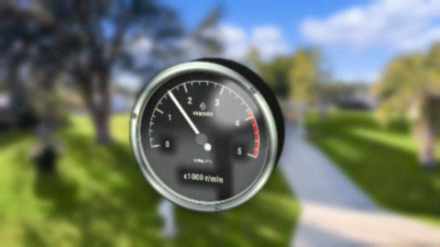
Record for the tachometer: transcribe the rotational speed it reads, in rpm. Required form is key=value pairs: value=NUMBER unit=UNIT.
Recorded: value=1600 unit=rpm
